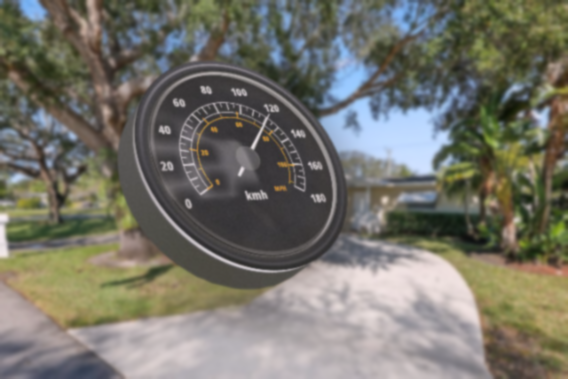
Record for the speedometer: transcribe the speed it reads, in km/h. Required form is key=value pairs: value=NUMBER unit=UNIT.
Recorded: value=120 unit=km/h
